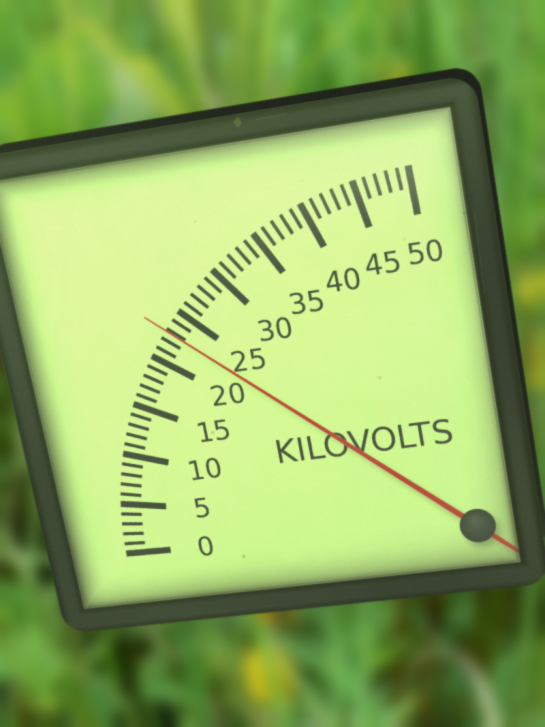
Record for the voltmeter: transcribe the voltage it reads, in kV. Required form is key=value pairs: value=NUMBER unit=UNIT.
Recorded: value=23 unit=kV
